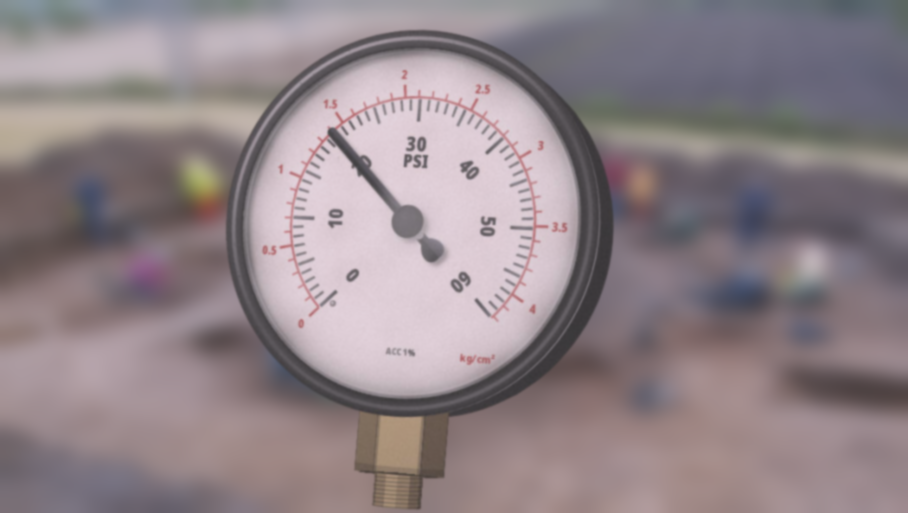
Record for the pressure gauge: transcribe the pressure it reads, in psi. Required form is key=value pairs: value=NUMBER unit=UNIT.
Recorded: value=20 unit=psi
